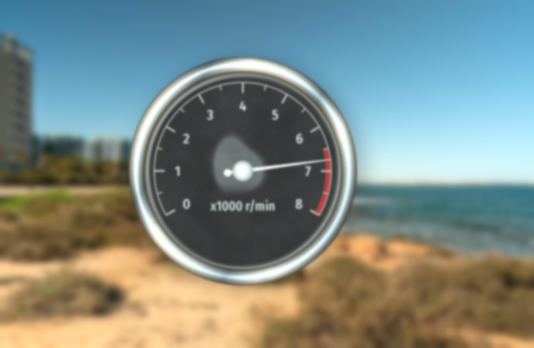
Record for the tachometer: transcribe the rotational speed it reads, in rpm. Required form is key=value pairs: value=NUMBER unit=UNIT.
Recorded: value=6750 unit=rpm
